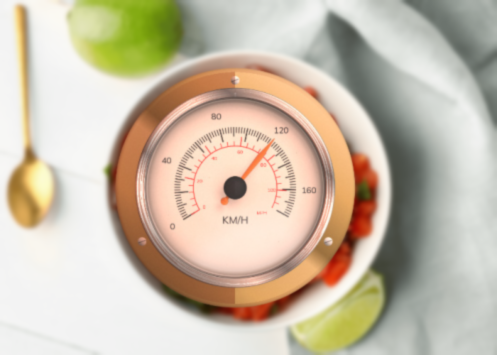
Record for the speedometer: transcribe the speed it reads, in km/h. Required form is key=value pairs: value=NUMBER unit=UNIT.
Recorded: value=120 unit=km/h
